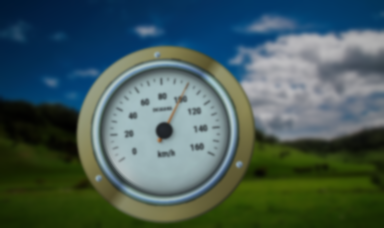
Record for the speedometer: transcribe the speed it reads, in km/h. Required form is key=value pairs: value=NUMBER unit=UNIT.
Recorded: value=100 unit=km/h
